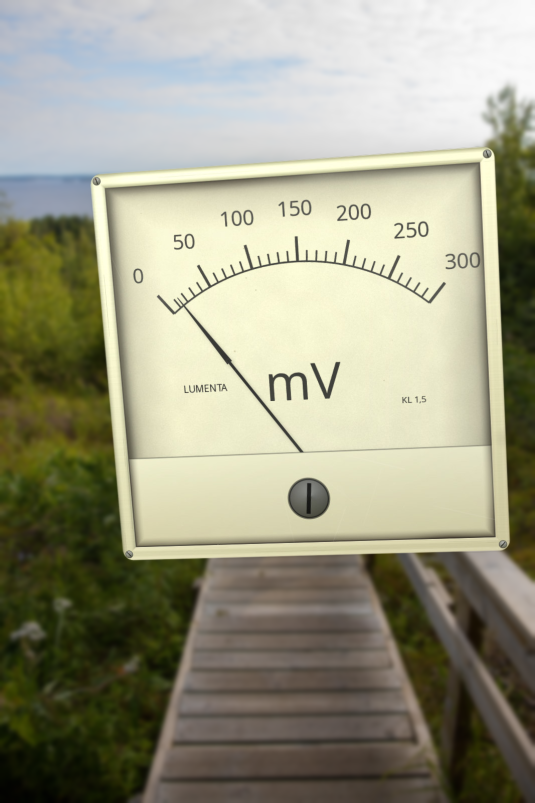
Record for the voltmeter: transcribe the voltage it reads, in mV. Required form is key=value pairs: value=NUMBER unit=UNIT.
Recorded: value=15 unit=mV
